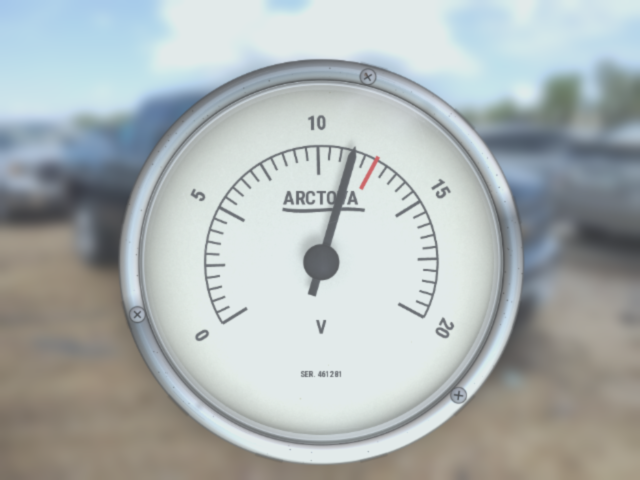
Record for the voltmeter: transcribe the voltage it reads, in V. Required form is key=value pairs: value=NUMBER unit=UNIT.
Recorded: value=11.5 unit=V
